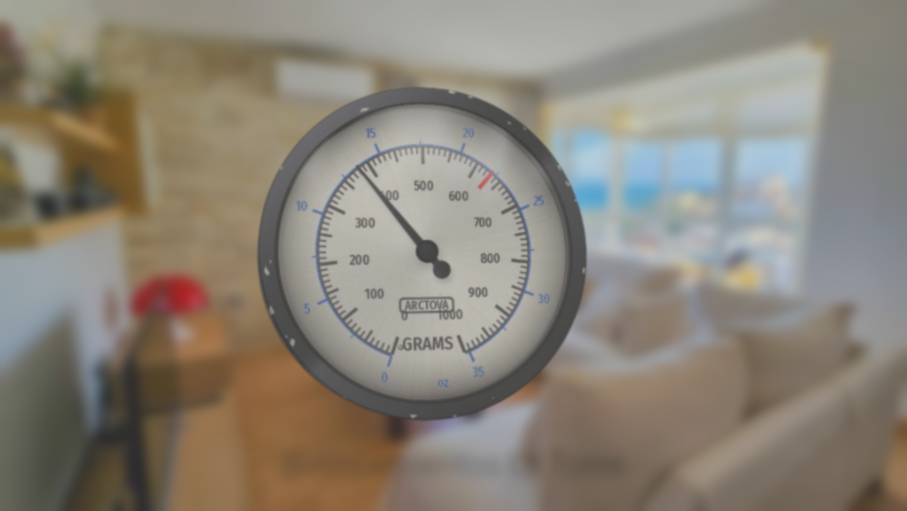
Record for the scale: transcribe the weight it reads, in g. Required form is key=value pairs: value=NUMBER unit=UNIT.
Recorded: value=380 unit=g
